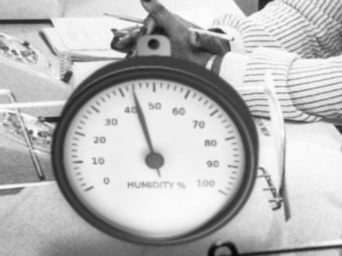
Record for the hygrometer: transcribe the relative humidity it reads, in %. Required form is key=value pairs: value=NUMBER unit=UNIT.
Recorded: value=44 unit=%
